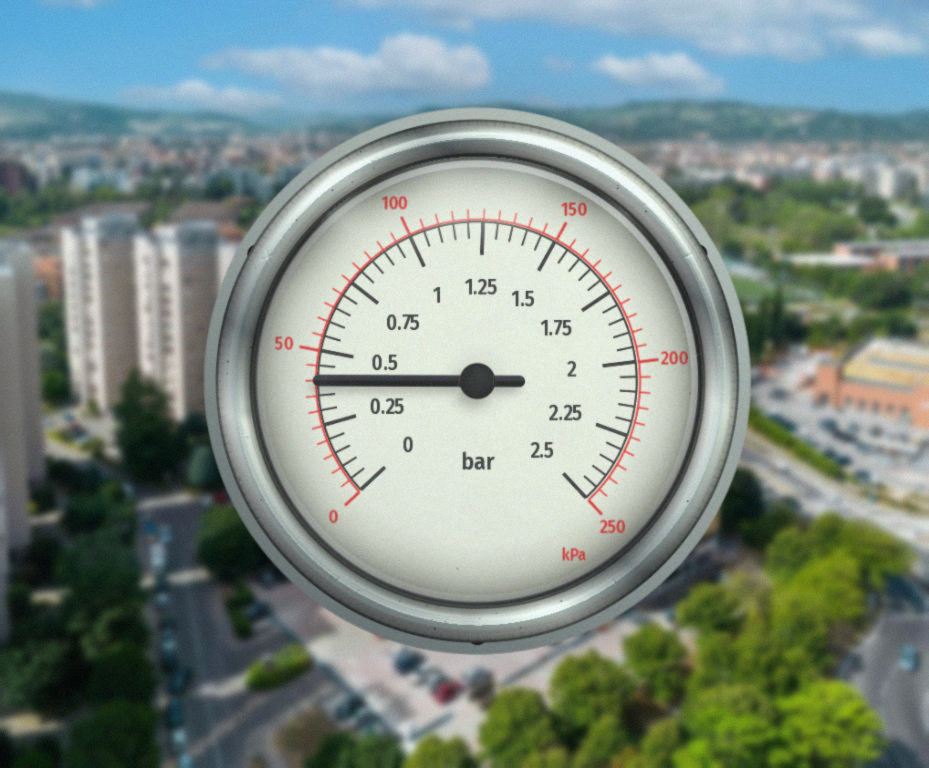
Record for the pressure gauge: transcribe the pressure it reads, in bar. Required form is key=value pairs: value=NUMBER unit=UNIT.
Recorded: value=0.4 unit=bar
